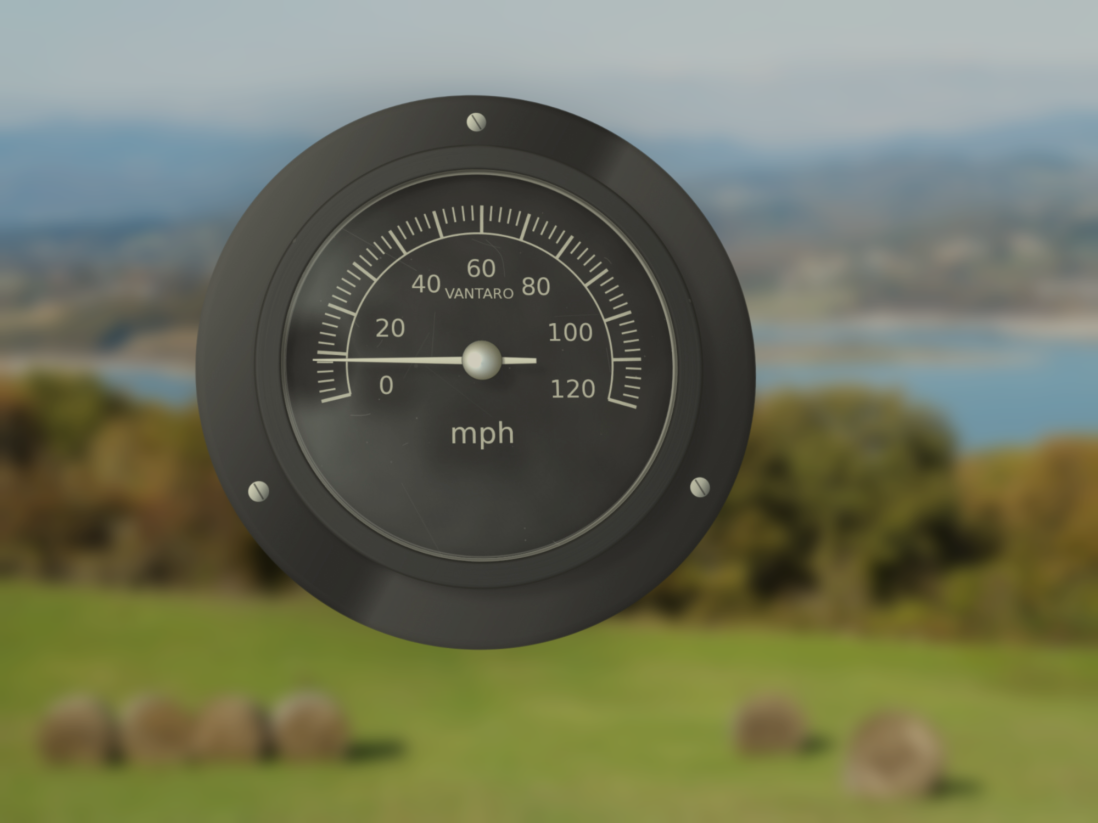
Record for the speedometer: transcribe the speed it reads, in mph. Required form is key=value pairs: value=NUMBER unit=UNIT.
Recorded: value=8 unit=mph
